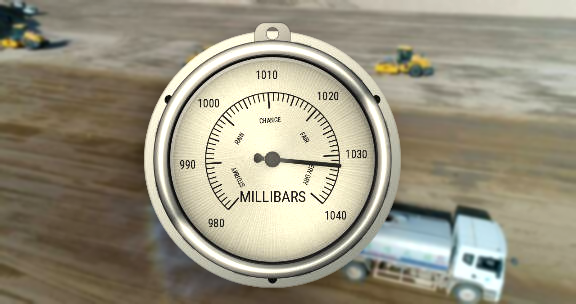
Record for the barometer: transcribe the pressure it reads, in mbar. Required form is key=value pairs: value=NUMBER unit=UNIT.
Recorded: value=1032 unit=mbar
